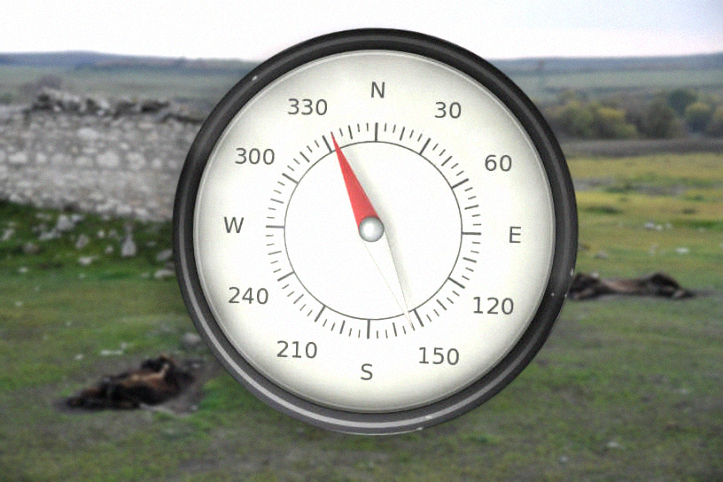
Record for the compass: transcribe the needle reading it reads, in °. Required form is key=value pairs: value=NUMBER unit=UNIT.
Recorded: value=335 unit=°
